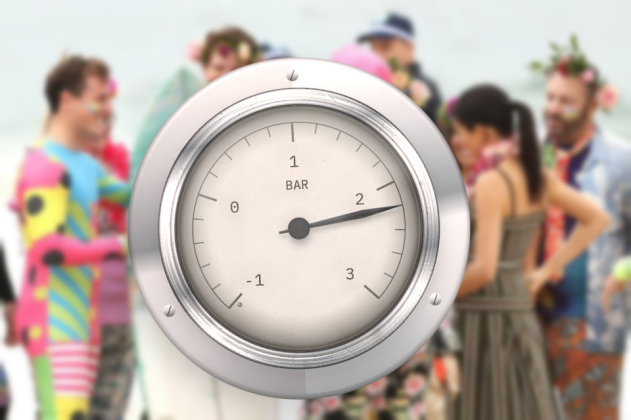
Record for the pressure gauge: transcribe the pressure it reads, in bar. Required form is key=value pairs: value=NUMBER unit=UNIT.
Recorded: value=2.2 unit=bar
